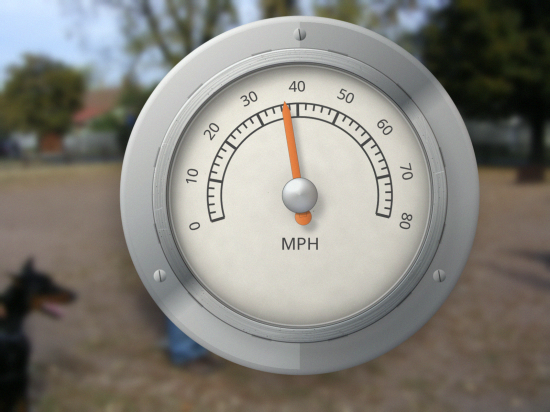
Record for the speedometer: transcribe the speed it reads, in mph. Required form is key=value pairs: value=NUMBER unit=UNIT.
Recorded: value=37 unit=mph
